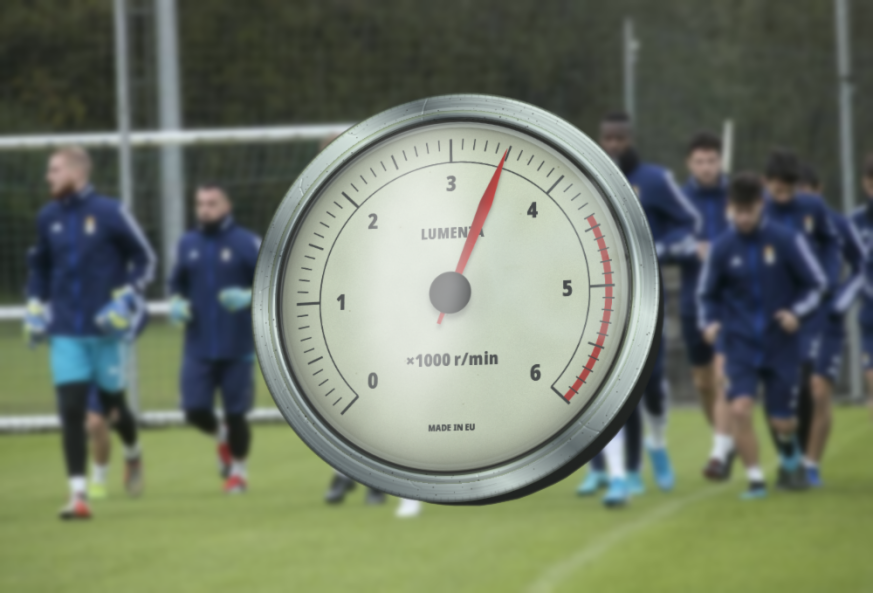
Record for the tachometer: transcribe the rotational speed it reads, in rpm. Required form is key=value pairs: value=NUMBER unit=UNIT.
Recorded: value=3500 unit=rpm
